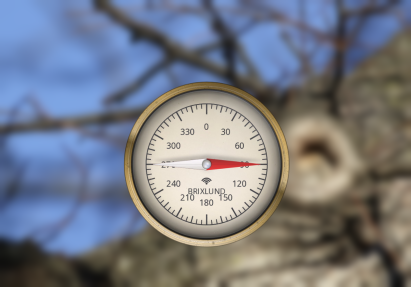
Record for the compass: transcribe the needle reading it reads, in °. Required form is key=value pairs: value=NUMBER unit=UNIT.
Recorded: value=90 unit=°
